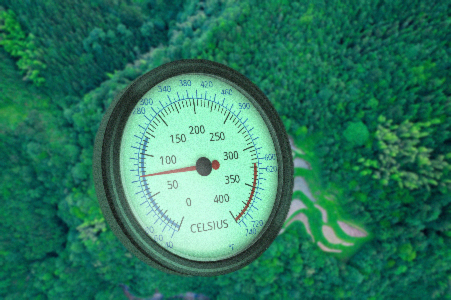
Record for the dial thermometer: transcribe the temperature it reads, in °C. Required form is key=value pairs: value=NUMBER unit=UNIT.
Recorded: value=75 unit=°C
